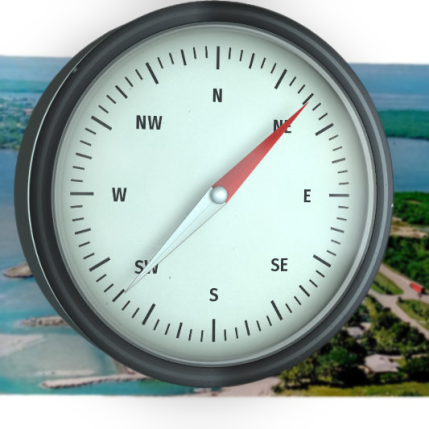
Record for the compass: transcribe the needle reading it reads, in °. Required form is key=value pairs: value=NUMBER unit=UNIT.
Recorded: value=45 unit=°
